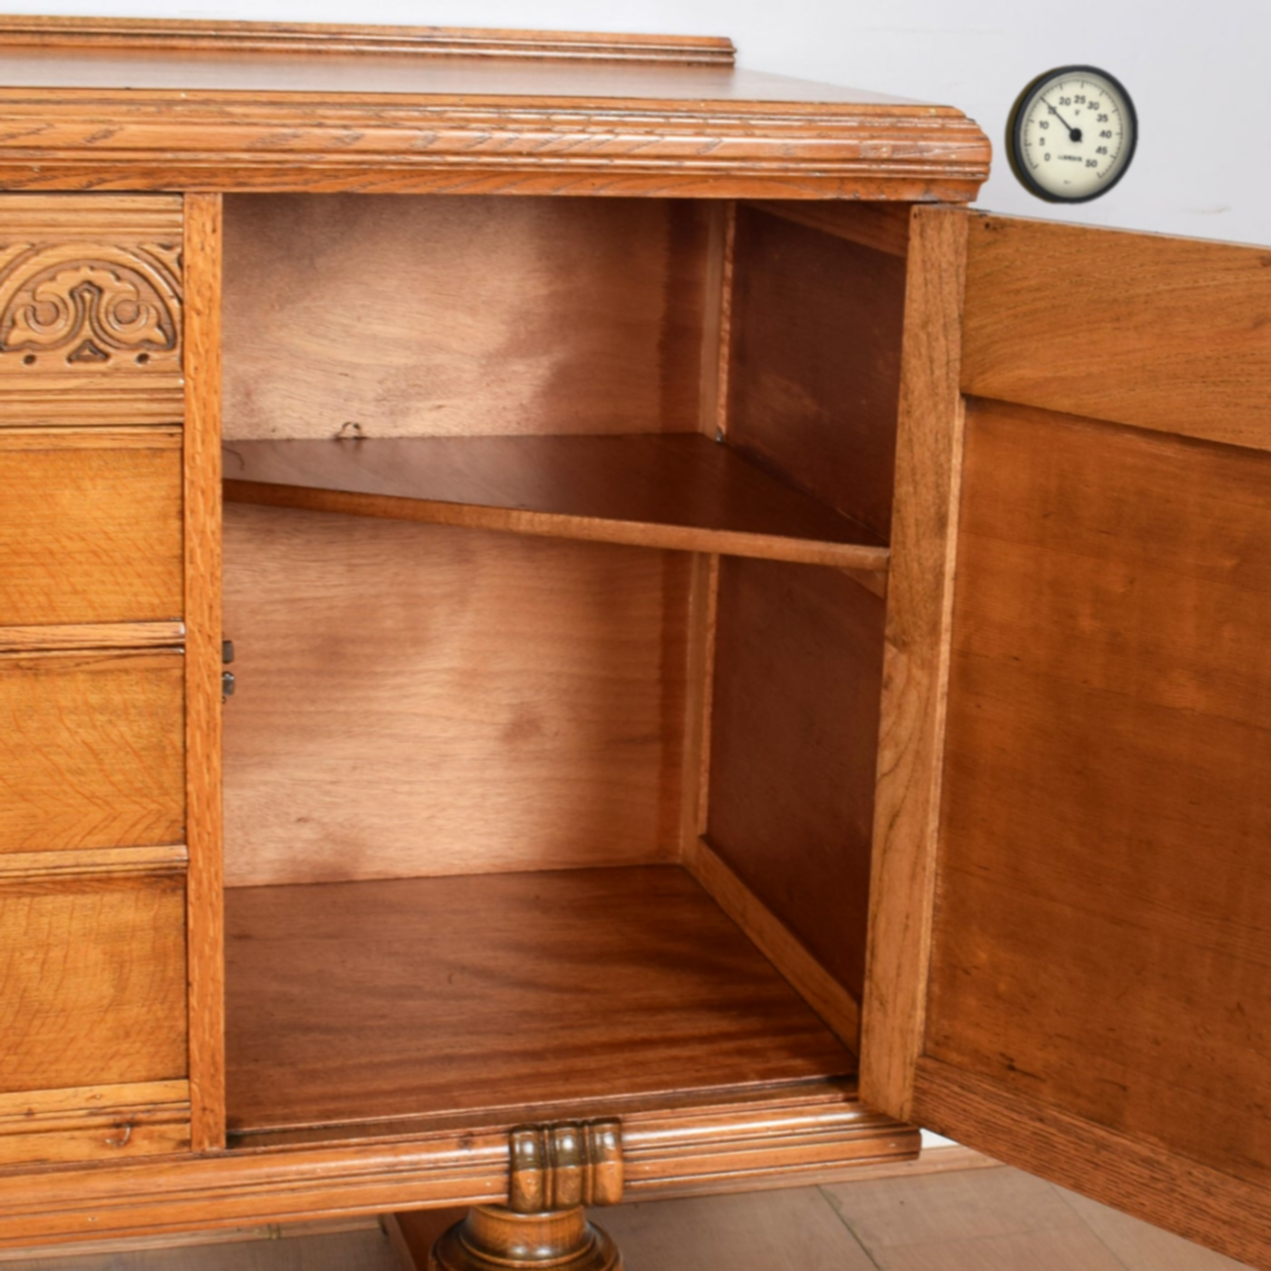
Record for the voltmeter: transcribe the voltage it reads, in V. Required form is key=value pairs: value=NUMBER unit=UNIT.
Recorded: value=15 unit=V
